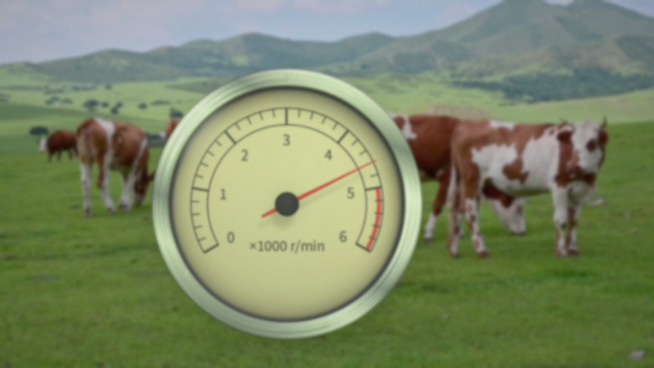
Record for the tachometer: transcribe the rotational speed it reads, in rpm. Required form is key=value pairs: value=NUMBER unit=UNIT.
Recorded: value=4600 unit=rpm
